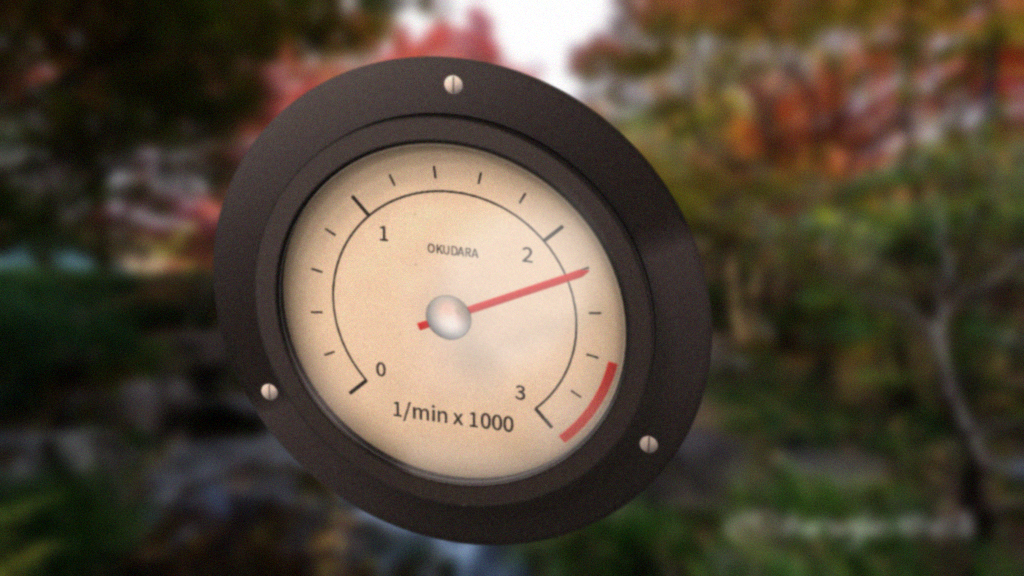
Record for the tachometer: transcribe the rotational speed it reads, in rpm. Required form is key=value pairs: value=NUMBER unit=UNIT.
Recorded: value=2200 unit=rpm
